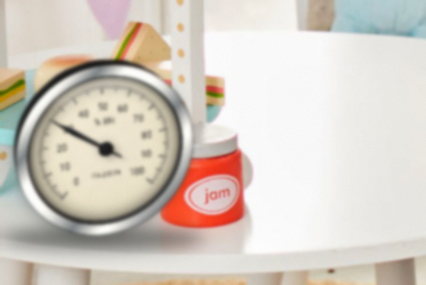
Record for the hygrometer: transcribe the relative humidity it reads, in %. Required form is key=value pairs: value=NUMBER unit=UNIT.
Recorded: value=30 unit=%
